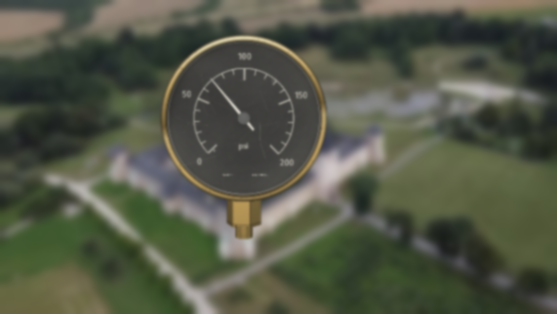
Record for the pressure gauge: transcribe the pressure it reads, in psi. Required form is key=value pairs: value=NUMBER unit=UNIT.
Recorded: value=70 unit=psi
